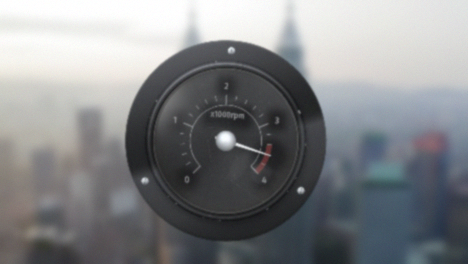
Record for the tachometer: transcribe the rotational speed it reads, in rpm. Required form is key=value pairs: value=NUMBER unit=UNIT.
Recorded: value=3600 unit=rpm
